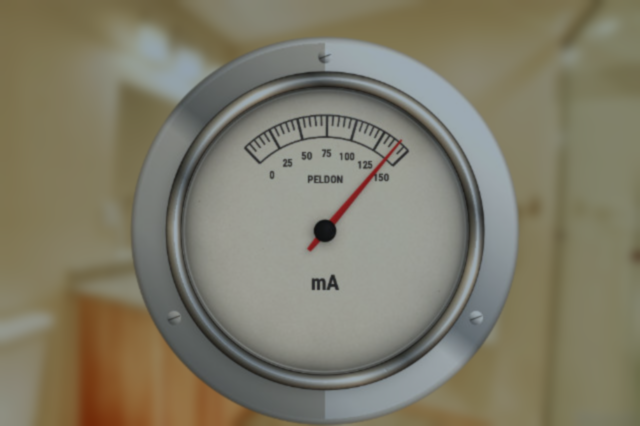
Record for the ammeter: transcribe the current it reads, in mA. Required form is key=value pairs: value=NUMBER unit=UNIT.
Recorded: value=140 unit=mA
